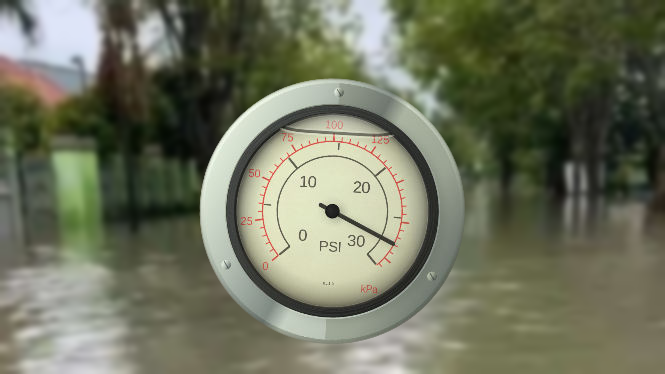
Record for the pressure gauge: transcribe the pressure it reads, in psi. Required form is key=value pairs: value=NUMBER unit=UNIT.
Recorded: value=27.5 unit=psi
